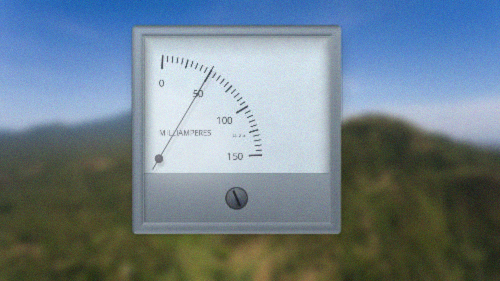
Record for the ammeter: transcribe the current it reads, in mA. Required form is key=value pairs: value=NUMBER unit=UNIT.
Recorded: value=50 unit=mA
